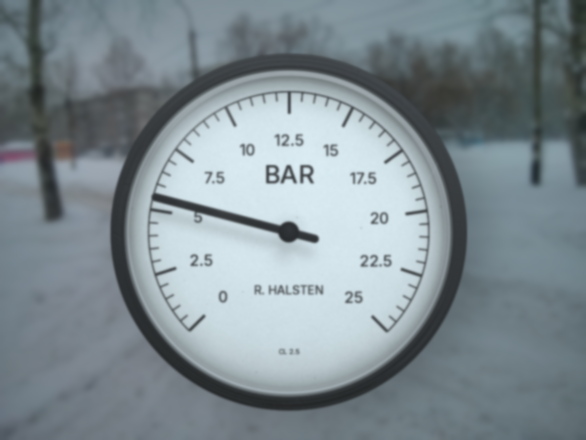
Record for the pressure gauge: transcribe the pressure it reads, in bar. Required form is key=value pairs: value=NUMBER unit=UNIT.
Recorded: value=5.5 unit=bar
